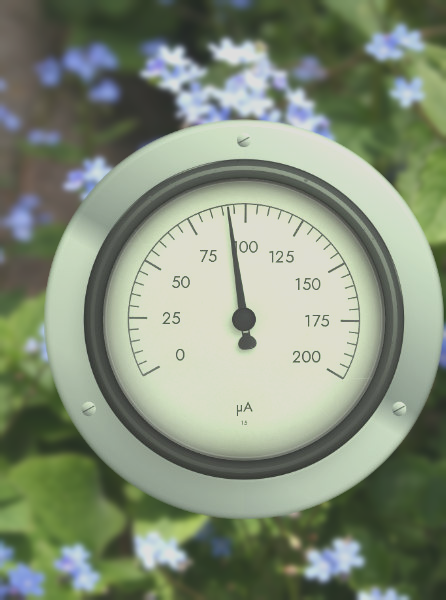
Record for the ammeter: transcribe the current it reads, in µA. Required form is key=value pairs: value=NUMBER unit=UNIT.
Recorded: value=92.5 unit=µA
